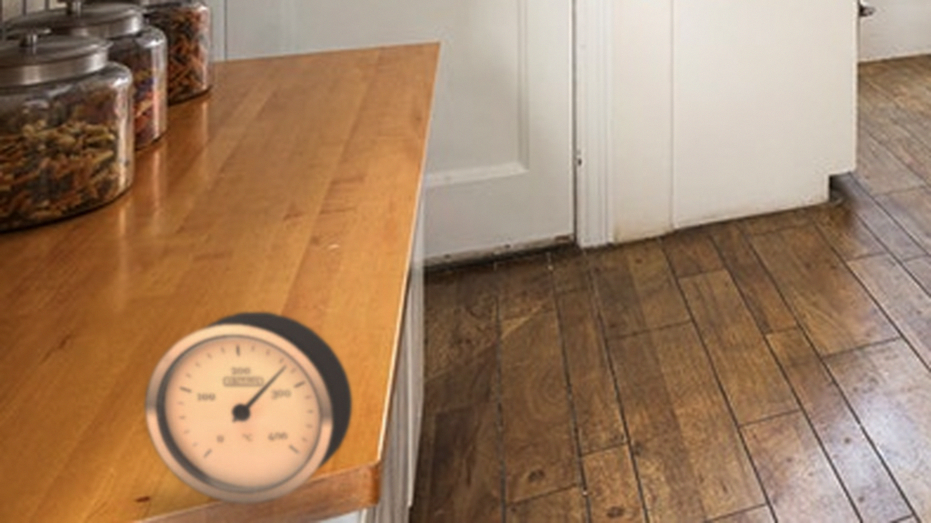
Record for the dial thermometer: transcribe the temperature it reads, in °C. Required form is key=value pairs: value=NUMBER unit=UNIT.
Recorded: value=270 unit=°C
